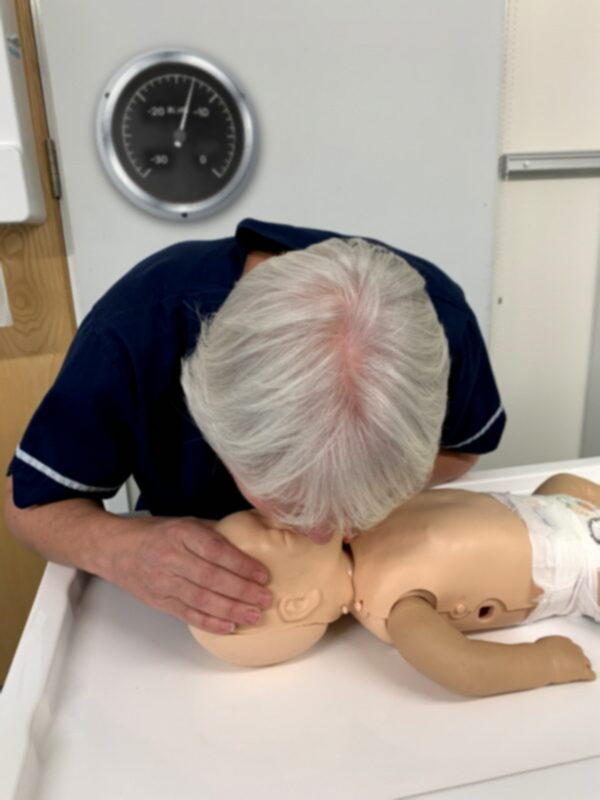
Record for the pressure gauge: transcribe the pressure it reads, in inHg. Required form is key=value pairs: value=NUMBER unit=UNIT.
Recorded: value=-13 unit=inHg
